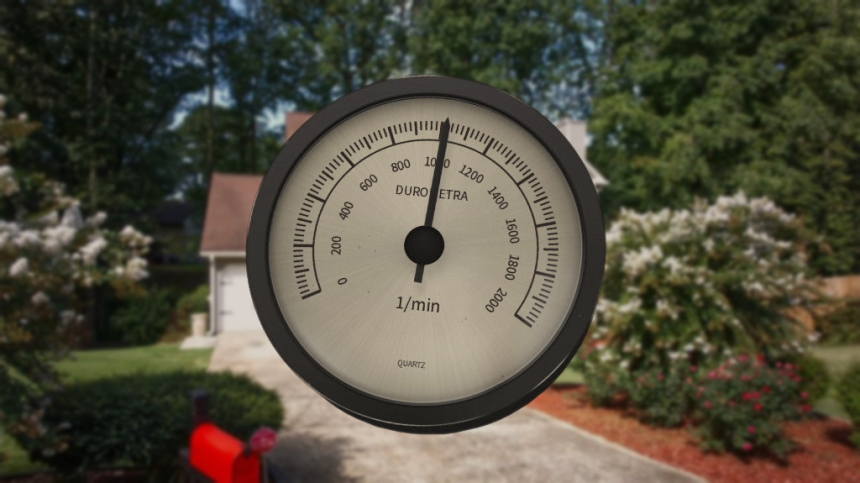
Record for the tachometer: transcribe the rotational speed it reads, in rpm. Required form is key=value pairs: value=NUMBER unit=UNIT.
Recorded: value=1020 unit=rpm
